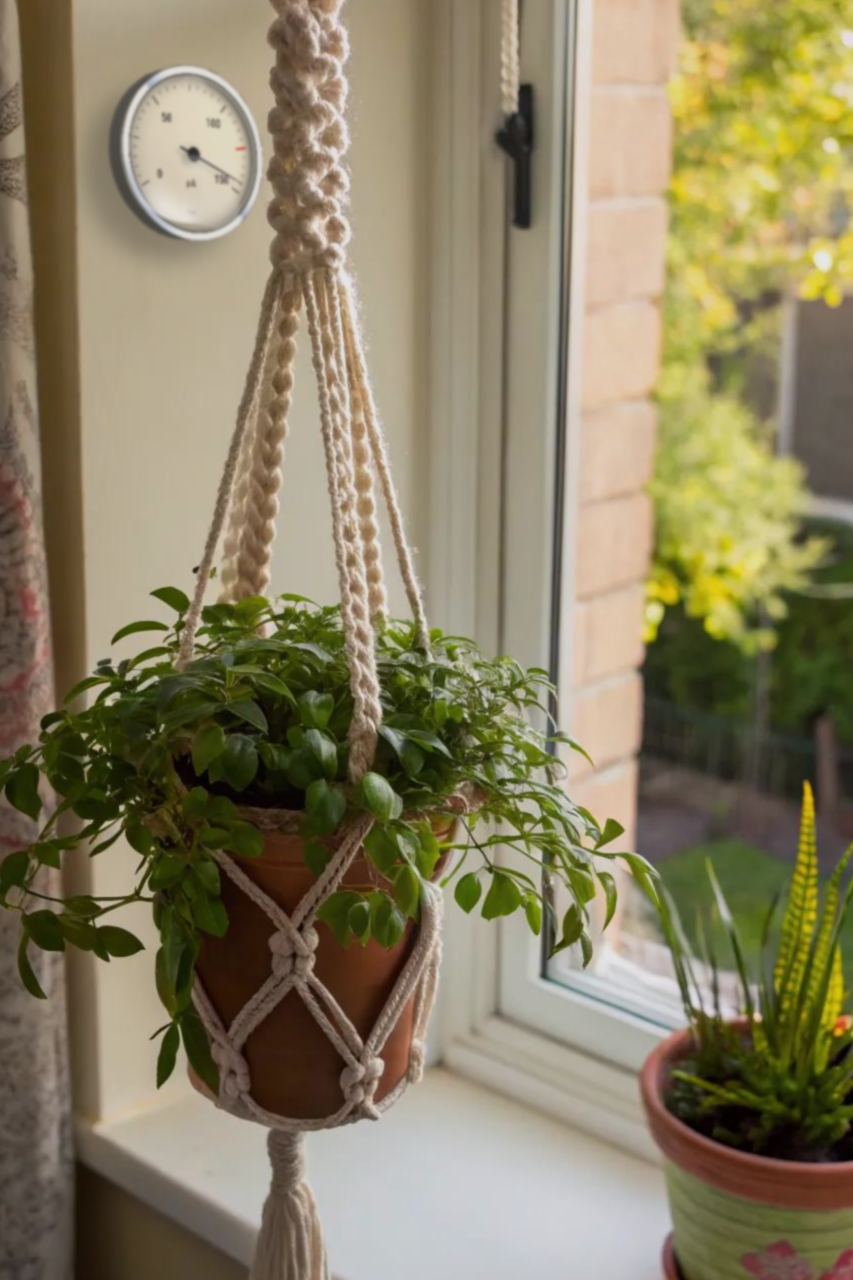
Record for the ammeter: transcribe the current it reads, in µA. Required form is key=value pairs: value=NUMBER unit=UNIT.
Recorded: value=145 unit=µA
